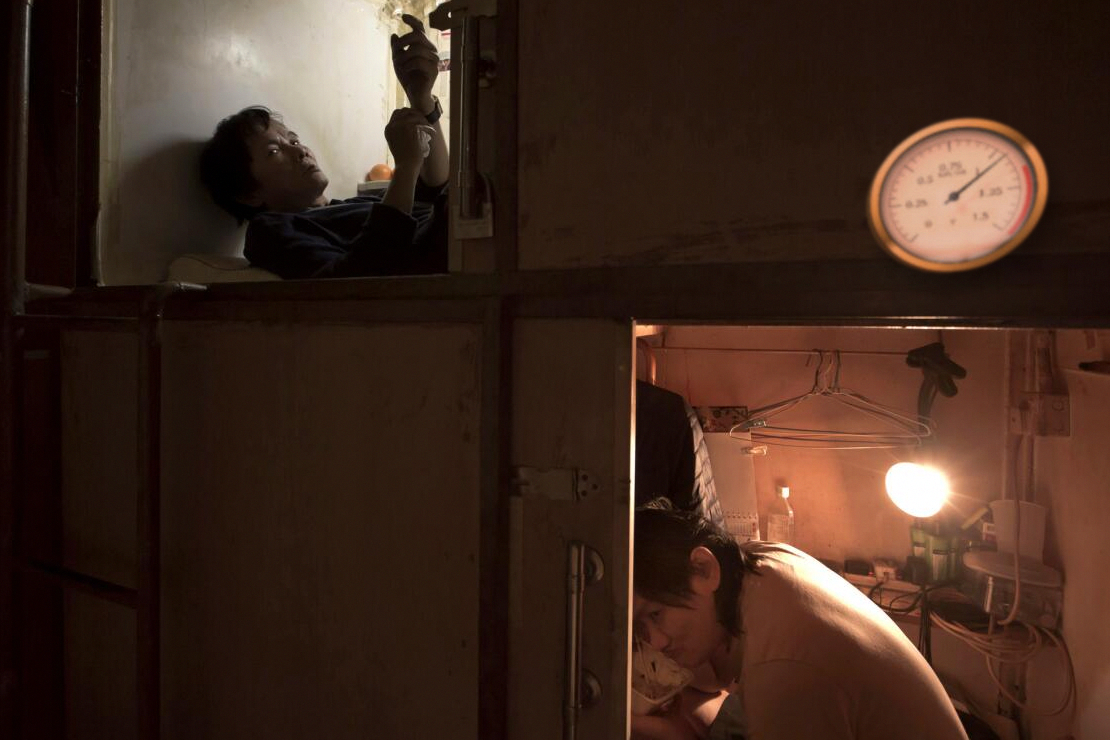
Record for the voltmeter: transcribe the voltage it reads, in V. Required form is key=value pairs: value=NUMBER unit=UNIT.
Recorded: value=1.05 unit=V
